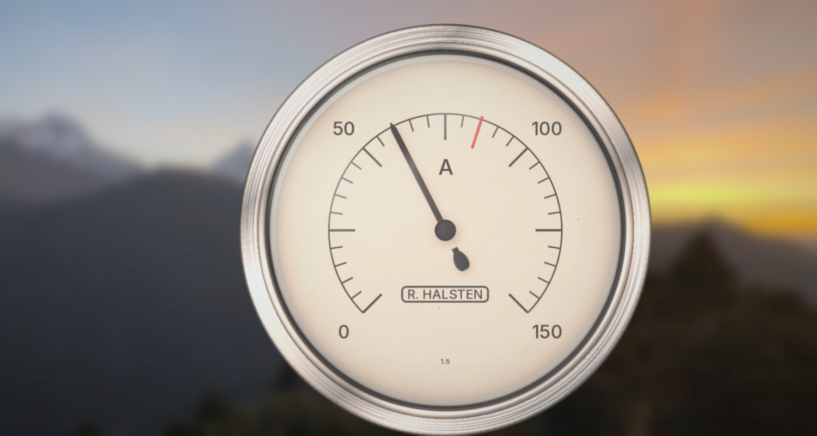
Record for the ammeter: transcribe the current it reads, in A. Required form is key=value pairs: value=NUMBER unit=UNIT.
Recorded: value=60 unit=A
